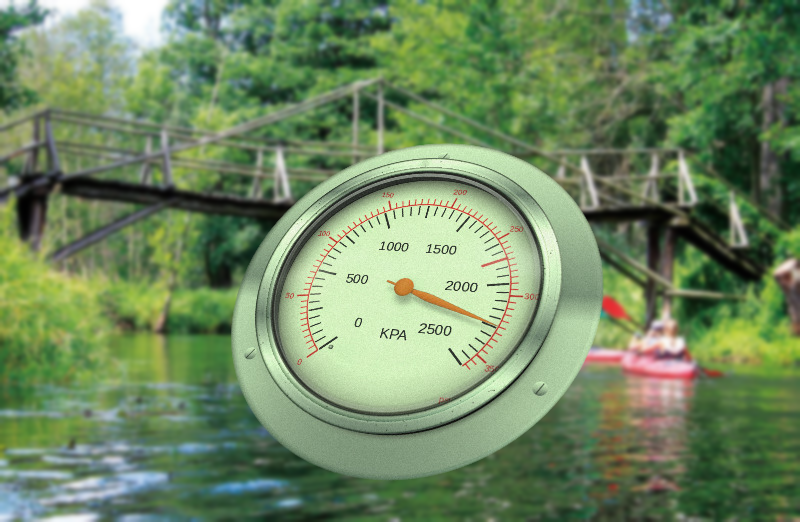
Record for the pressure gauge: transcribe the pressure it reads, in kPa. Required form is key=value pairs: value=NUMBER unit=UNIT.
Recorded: value=2250 unit=kPa
